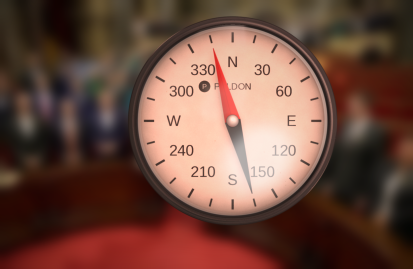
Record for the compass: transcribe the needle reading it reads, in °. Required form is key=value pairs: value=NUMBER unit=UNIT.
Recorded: value=345 unit=°
